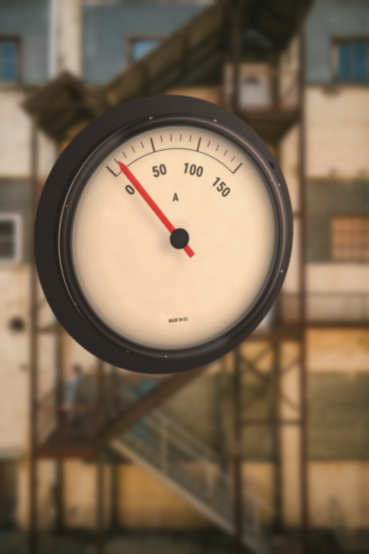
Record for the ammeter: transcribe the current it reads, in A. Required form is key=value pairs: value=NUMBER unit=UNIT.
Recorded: value=10 unit=A
